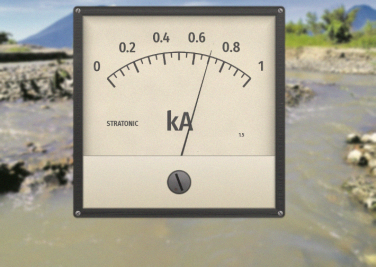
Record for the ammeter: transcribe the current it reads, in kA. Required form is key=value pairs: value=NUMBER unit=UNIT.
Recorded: value=0.7 unit=kA
